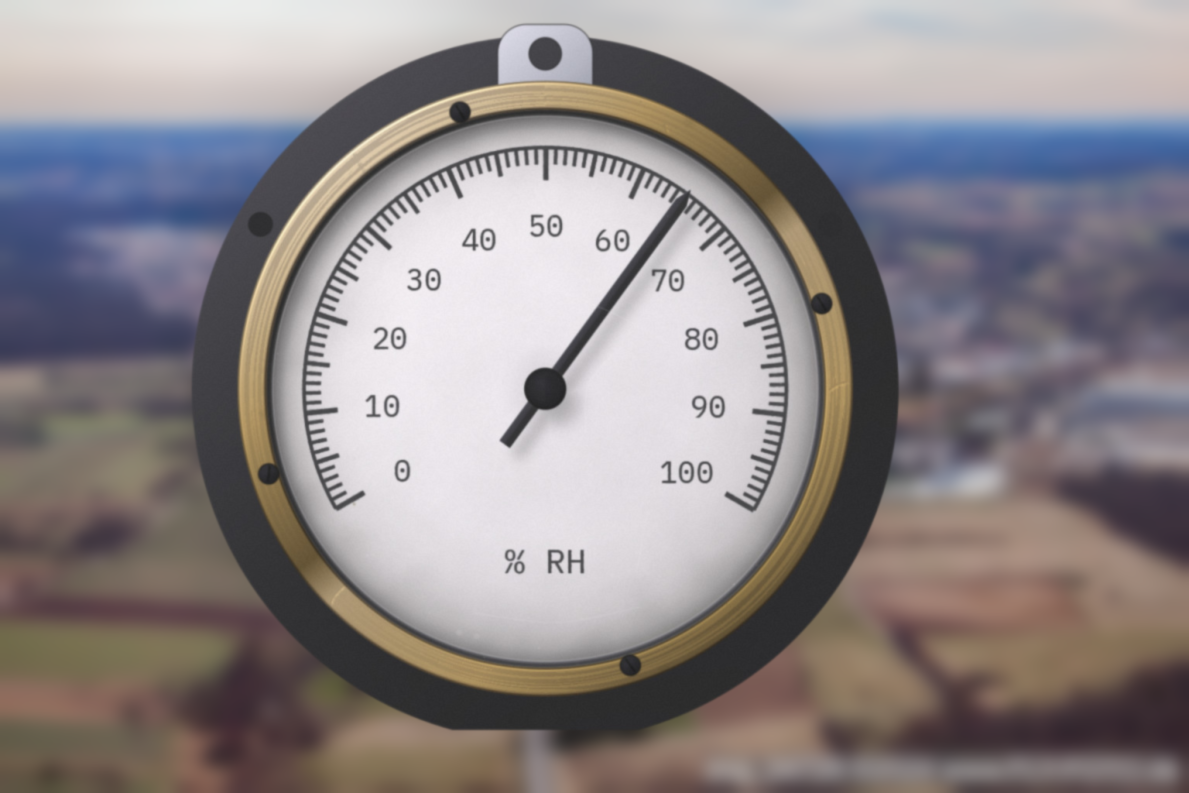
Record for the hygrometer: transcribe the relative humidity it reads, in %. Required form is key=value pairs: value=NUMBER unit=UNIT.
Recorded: value=65 unit=%
